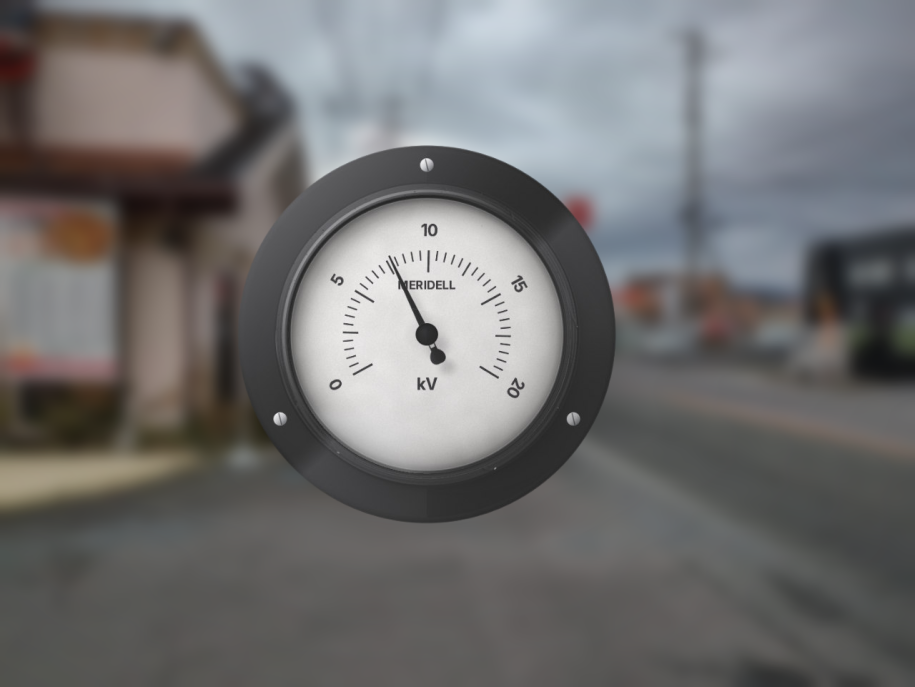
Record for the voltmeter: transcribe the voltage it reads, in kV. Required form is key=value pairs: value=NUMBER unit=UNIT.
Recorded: value=7.75 unit=kV
